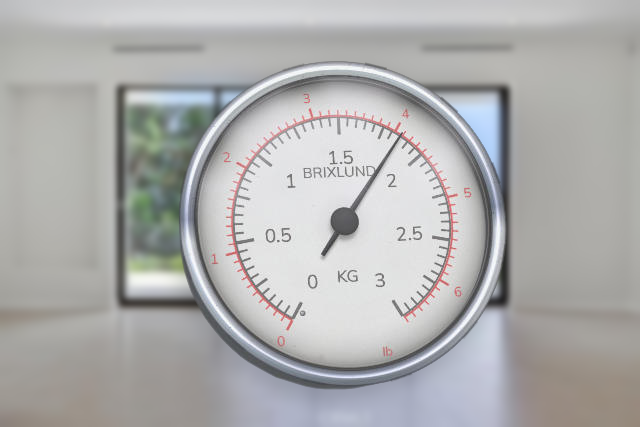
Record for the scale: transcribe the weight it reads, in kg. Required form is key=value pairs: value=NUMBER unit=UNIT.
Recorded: value=1.85 unit=kg
